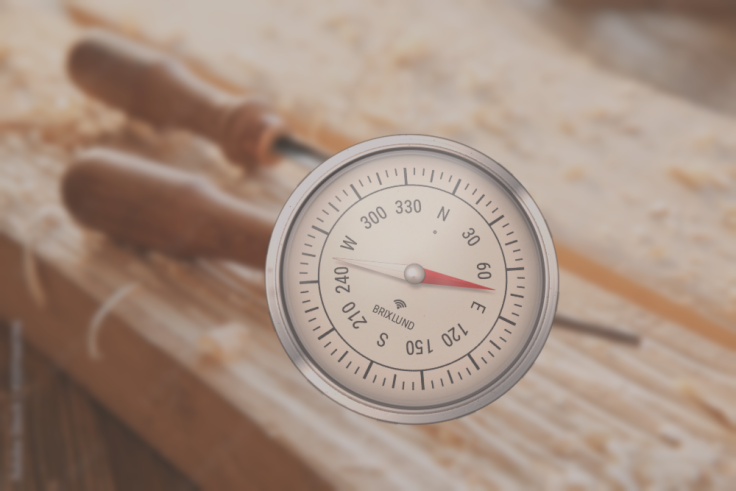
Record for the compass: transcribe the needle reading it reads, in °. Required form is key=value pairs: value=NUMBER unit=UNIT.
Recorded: value=75 unit=°
